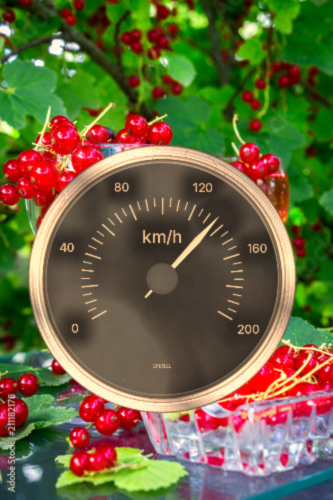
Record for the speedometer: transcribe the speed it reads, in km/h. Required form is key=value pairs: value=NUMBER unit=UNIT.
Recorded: value=135 unit=km/h
